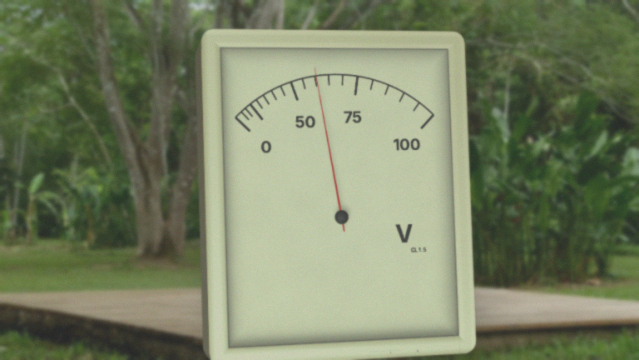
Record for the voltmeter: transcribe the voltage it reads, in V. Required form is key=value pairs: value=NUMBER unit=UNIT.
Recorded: value=60 unit=V
